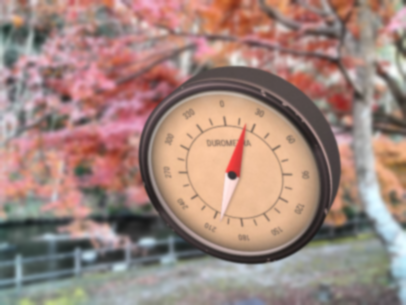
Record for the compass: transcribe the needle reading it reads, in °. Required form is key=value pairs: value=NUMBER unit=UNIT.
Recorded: value=22.5 unit=°
